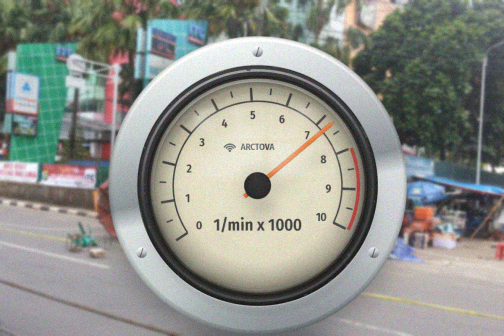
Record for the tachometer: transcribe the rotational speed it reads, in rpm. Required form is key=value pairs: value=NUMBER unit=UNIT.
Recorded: value=7250 unit=rpm
